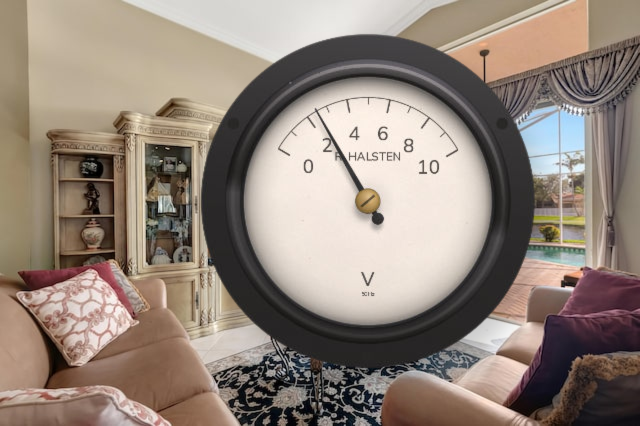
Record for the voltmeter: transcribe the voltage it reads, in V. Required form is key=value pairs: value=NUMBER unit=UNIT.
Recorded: value=2.5 unit=V
